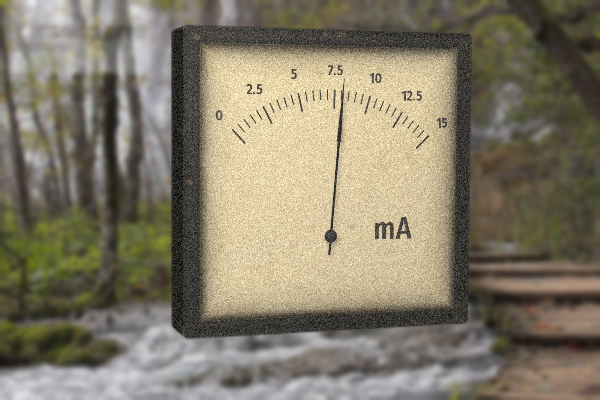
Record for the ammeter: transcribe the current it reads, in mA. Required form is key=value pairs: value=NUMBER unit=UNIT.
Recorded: value=8 unit=mA
